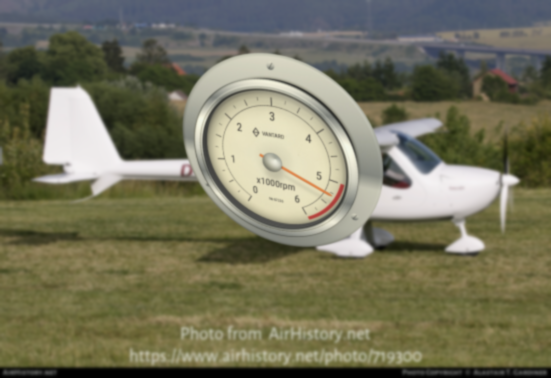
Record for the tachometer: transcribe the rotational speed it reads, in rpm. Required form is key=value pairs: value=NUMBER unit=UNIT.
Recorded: value=5250 unit=rpm
